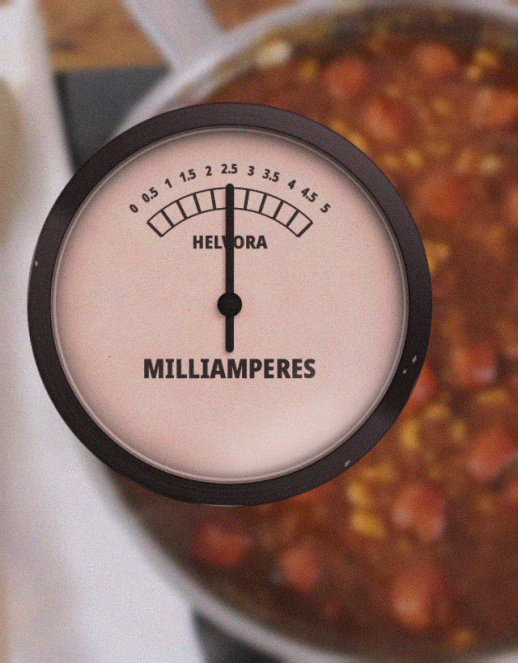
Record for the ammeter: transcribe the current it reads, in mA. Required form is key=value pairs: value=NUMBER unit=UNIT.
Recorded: value=2.5 unit=mA
